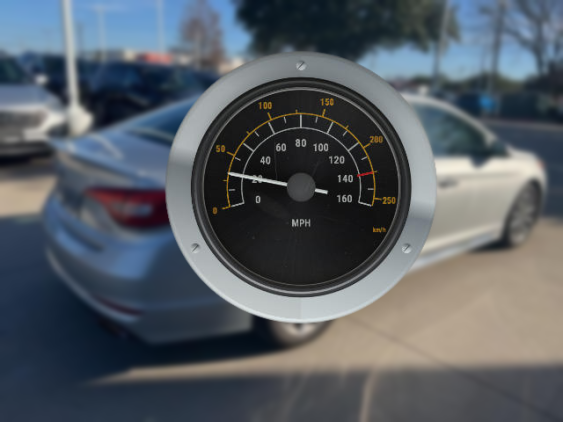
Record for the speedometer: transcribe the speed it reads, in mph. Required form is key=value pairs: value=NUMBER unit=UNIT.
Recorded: value=20 unit=mph
